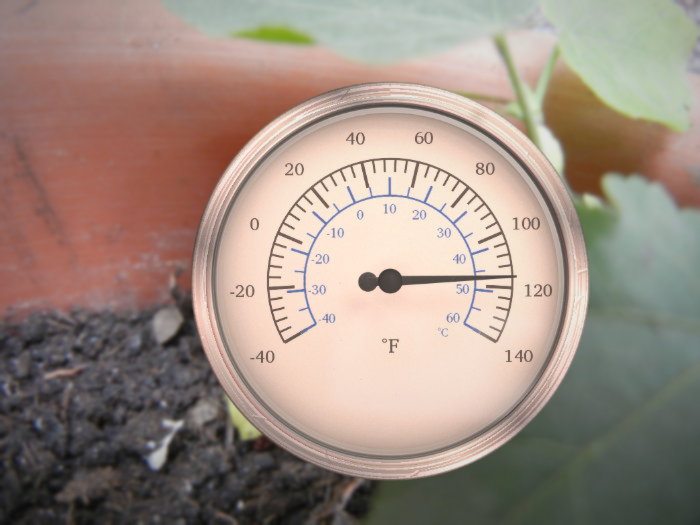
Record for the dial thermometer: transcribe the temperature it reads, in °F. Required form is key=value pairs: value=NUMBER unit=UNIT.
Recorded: value=116 unit=°F
